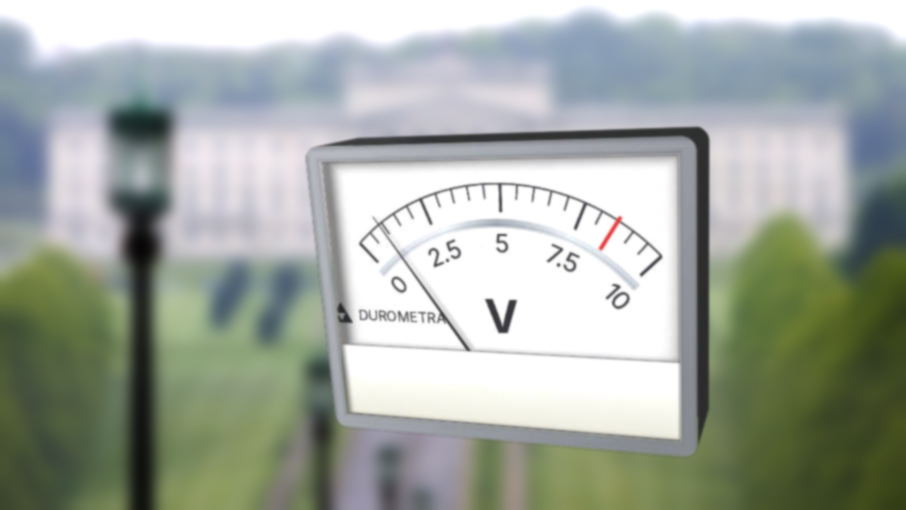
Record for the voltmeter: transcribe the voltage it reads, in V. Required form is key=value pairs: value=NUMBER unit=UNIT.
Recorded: value=1 unit=V
